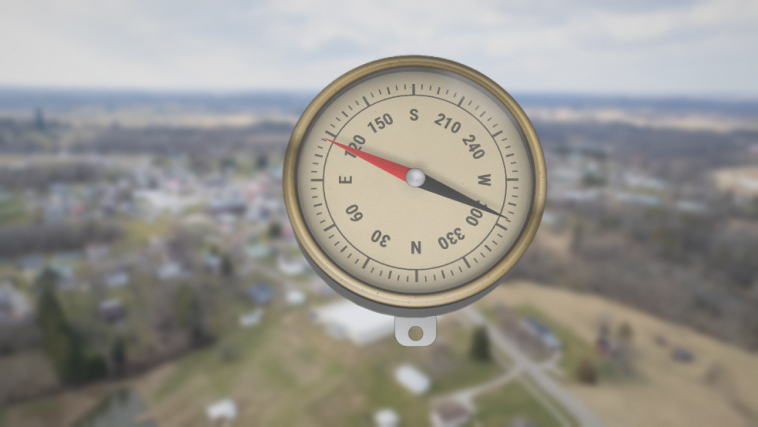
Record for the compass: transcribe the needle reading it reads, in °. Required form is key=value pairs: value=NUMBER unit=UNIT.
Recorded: value=115 unit=°
